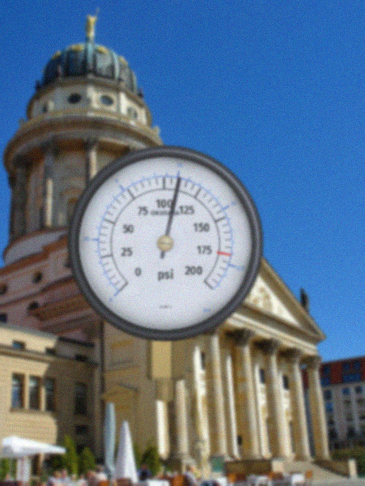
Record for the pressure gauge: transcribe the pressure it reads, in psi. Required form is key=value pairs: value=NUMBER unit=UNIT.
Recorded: value=110 unit=psi
